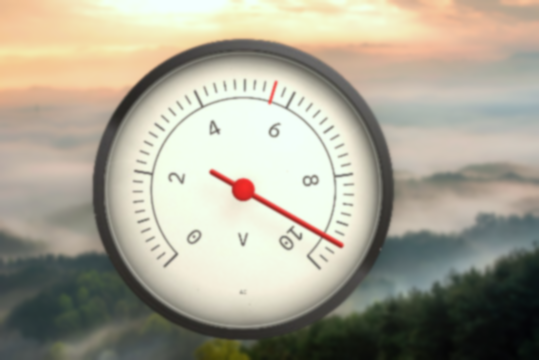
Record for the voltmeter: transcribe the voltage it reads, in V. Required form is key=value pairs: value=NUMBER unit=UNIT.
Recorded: value=9.4 unit=V
